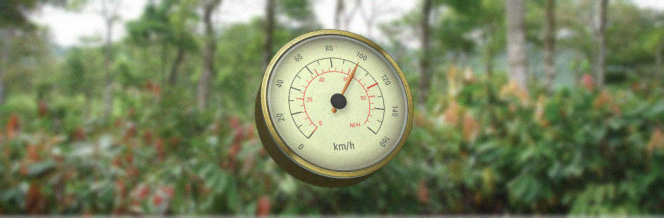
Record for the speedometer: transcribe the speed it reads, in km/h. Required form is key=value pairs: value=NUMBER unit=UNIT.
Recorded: value=100 unit=km/h
